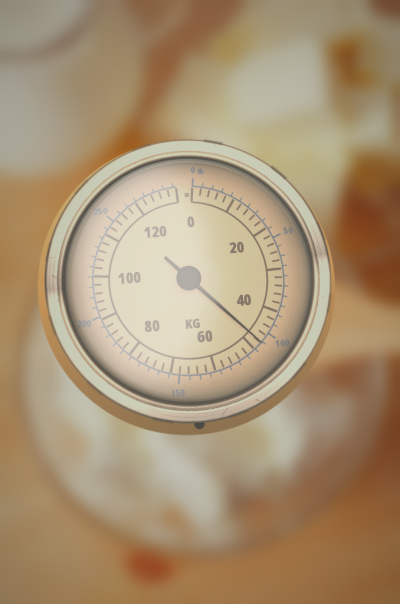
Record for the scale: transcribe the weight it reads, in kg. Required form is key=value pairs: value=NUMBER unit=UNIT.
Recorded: value=48 unit=kg
